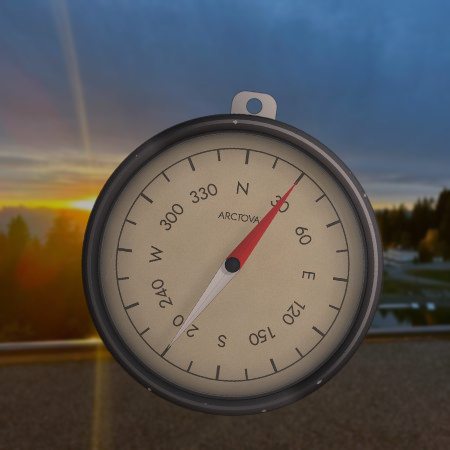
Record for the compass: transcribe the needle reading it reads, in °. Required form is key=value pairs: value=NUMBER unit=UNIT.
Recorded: value=30 unit=°
